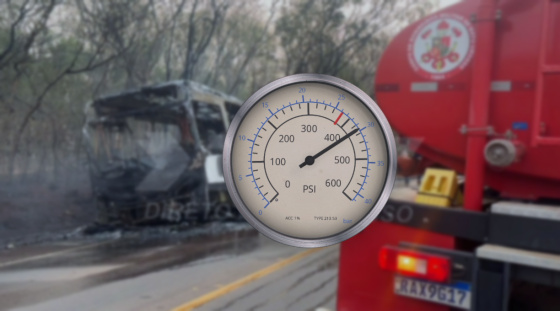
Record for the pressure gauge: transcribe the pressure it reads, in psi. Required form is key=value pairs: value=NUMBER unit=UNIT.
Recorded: value=430 unit=psi
